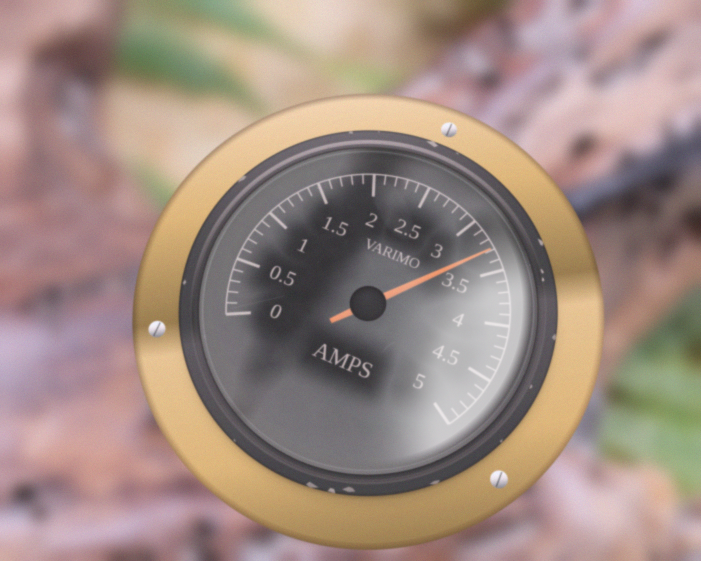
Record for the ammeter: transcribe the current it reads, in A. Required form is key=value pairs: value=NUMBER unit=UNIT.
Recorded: value=3.3 unit=A
